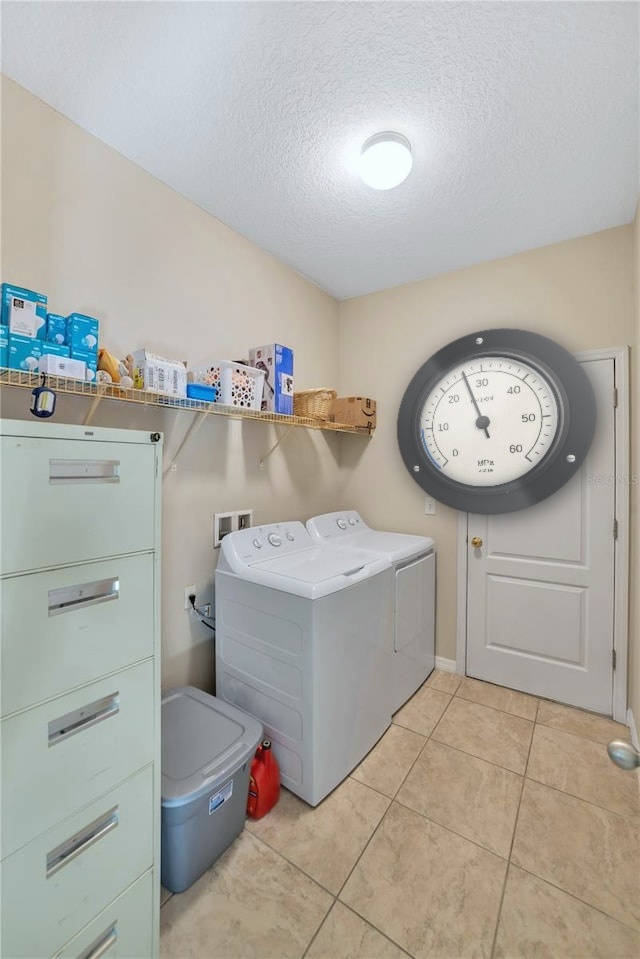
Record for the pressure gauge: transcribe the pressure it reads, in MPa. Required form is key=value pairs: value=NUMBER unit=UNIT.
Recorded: value=26 unit=MPa
